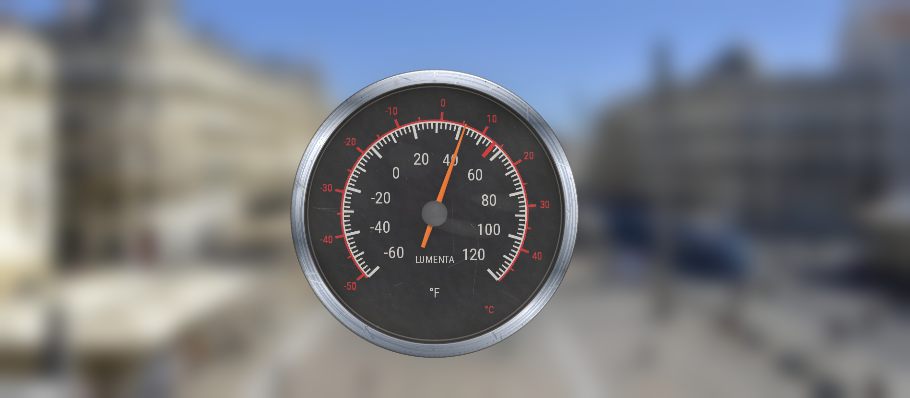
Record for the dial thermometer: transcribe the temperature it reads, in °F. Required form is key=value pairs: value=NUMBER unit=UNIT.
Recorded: value=42 unit=°F
